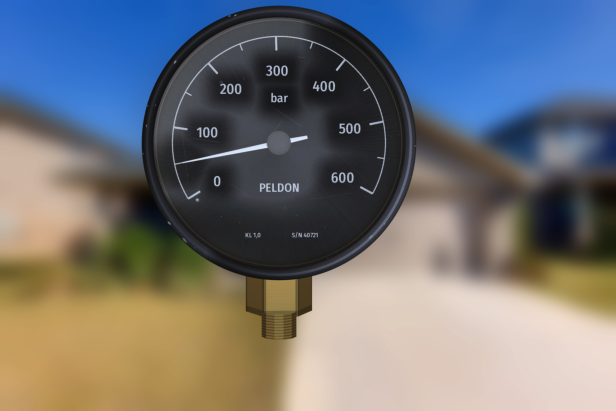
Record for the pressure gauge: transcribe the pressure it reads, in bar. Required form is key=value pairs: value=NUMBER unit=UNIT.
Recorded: value=50 unit=bar
